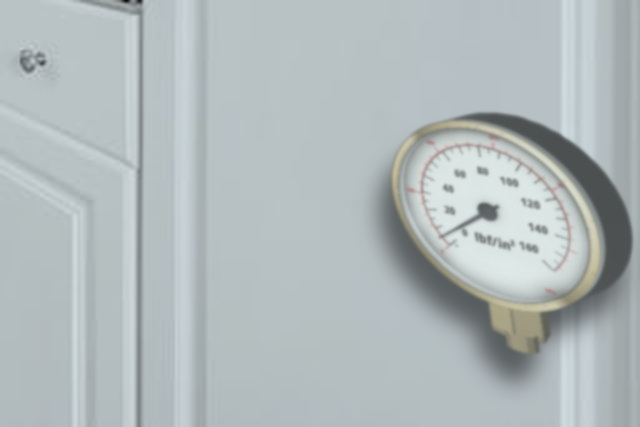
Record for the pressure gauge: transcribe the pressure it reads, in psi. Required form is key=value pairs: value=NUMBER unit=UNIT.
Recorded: value=5 unit=psi
